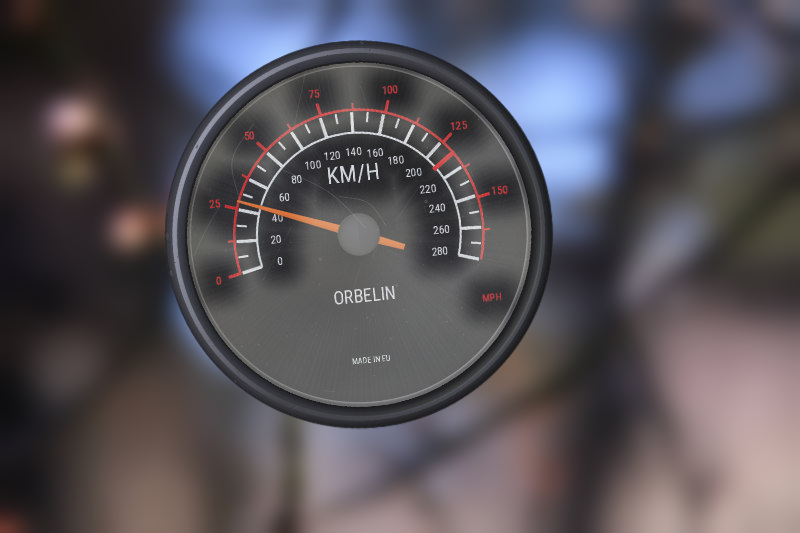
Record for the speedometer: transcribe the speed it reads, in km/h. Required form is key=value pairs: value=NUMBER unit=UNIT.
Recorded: value=45 unit=km/h
